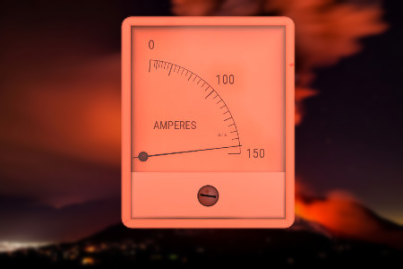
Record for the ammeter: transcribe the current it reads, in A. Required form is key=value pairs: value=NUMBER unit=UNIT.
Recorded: value=145 unit=A
